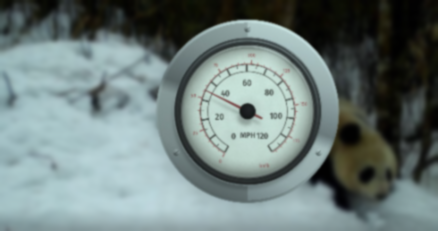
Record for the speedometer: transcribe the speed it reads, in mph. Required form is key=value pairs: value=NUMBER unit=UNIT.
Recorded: value=35 unit=mph
